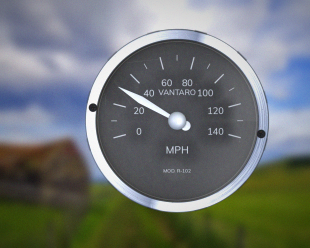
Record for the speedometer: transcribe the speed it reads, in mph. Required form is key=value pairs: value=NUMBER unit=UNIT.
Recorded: value=30 unit=mph
